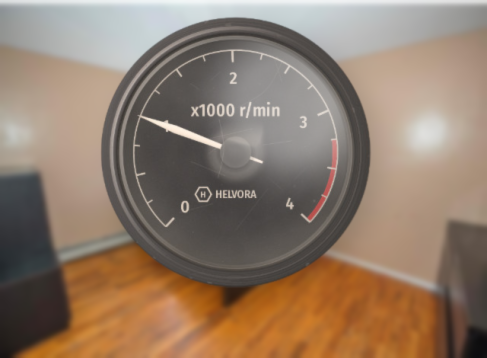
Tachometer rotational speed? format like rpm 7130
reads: rpm 1000
